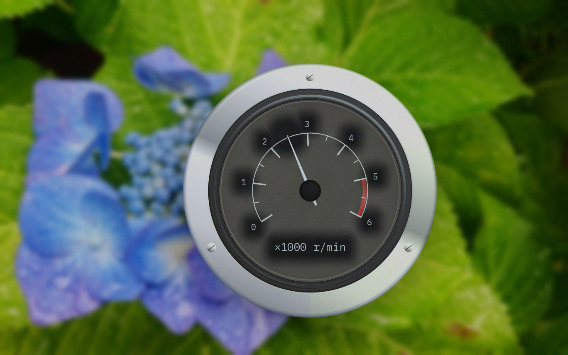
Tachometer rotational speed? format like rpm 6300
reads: rpm 2500
